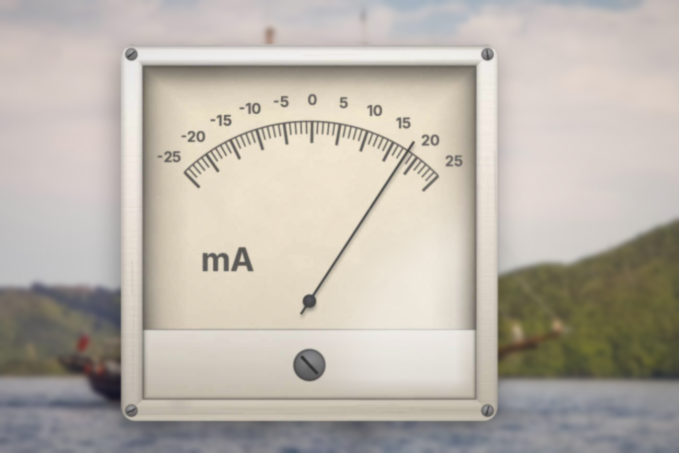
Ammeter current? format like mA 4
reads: mA 18
